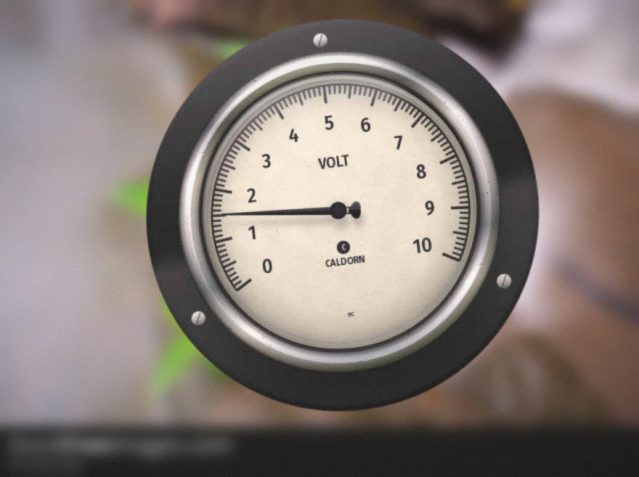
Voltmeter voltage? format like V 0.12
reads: V 1.5
